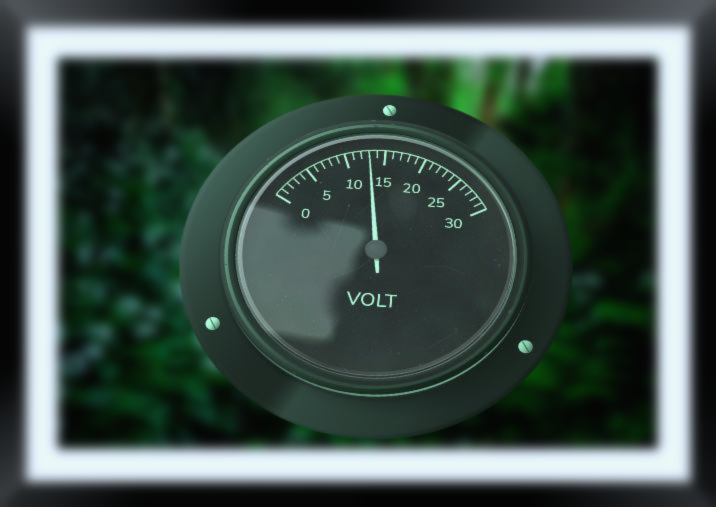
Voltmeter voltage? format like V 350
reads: V 13
